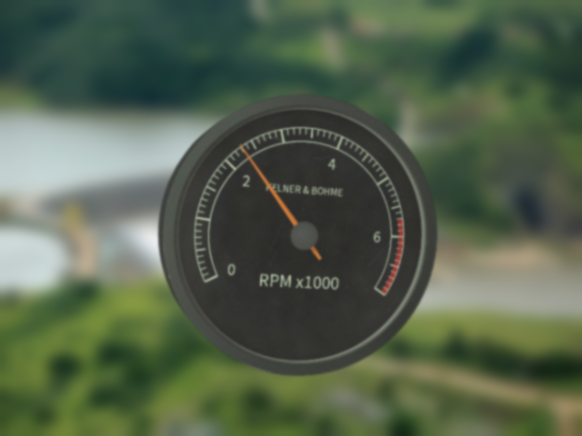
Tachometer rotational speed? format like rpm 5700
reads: rpm 2300
